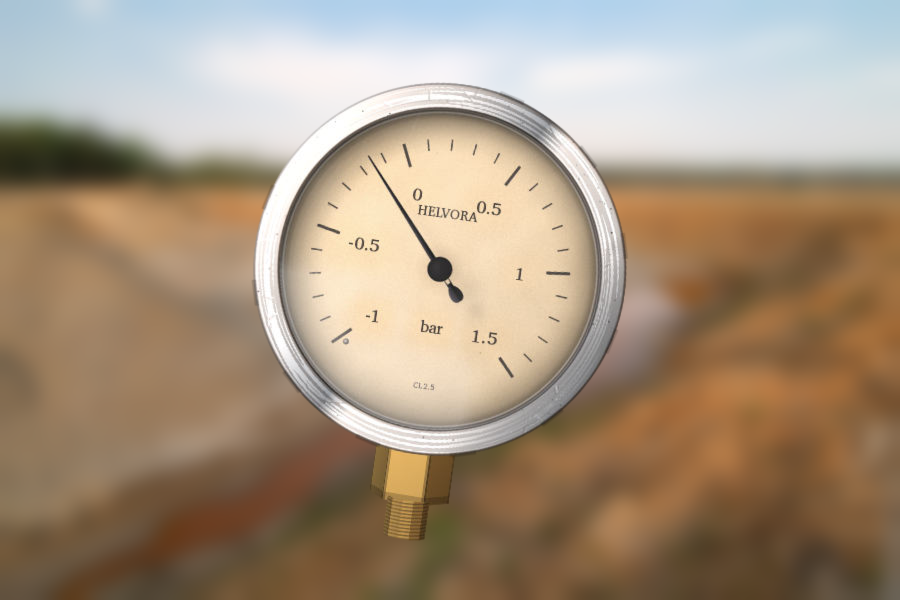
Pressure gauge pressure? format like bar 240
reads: bar -0.15
